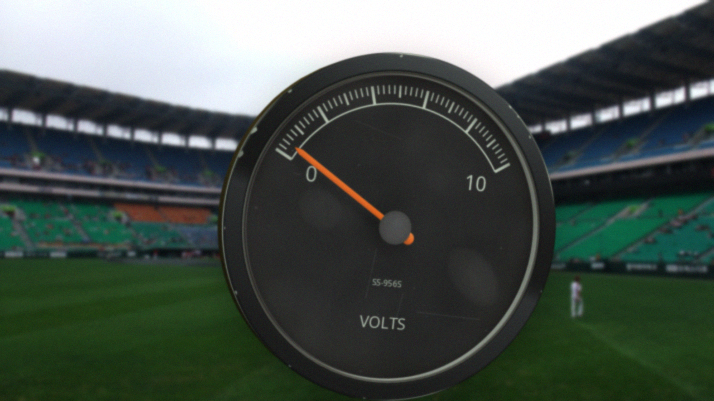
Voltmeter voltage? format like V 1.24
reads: V 0.4
